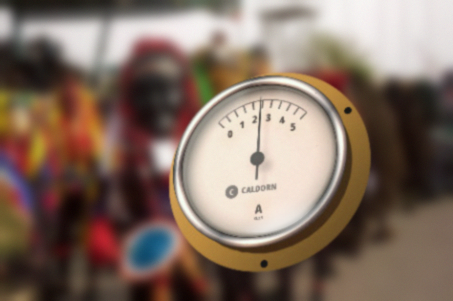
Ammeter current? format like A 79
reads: A 2.5
